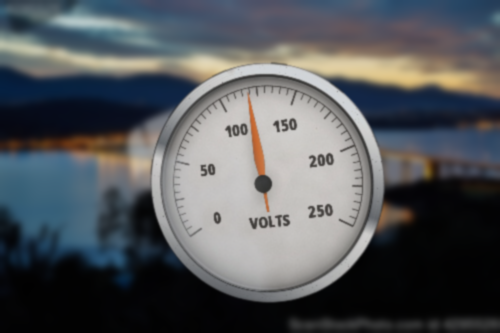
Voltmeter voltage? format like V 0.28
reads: V 120
